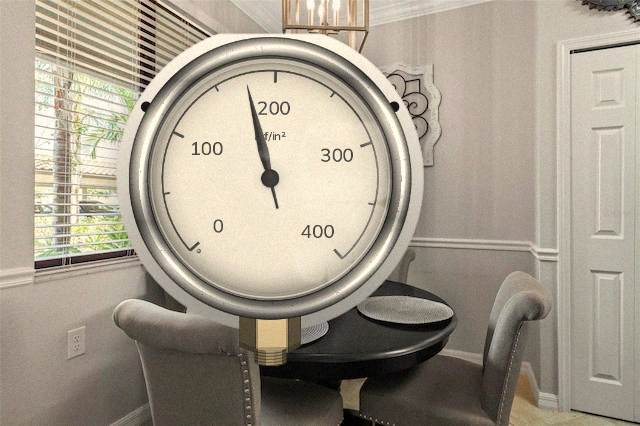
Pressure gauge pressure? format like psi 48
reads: psi 175
